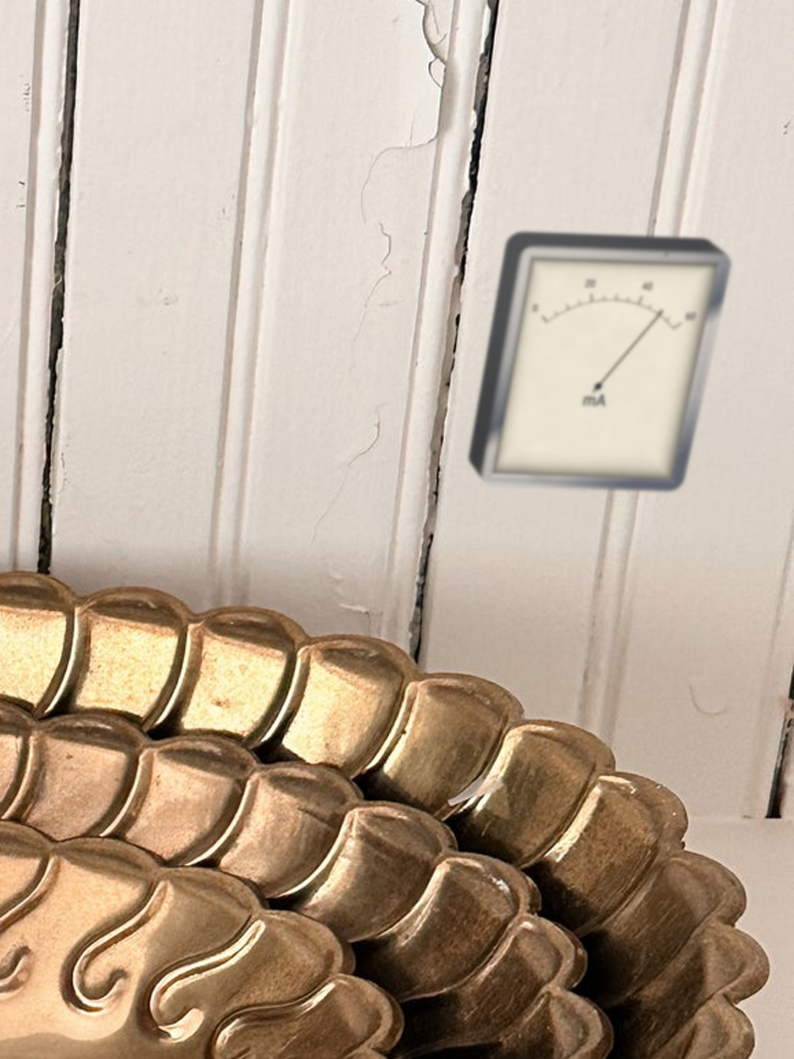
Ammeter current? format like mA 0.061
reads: mA 50
